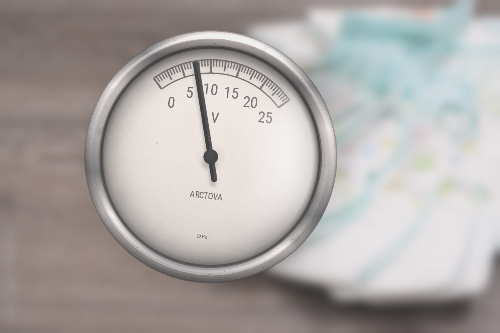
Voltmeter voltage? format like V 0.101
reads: V 7.5
